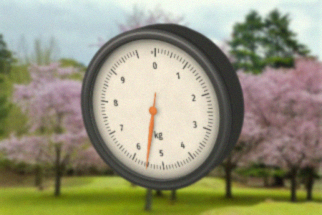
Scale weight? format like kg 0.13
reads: kg 5.5
